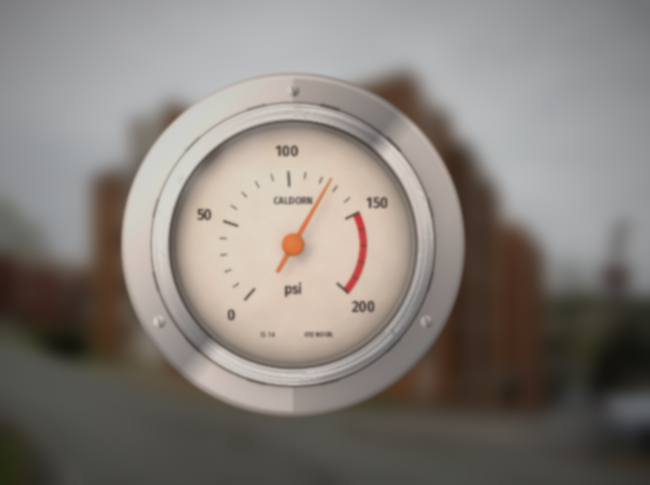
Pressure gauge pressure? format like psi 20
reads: psi 125
